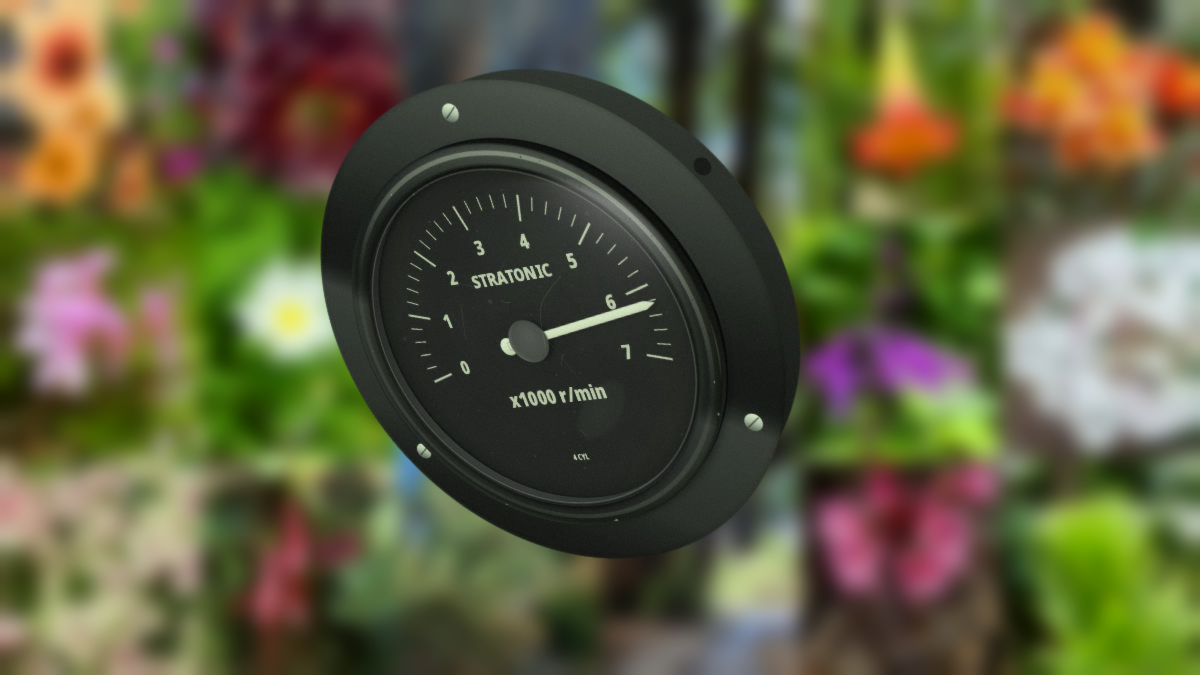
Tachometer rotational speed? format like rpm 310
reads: rpm 6200
